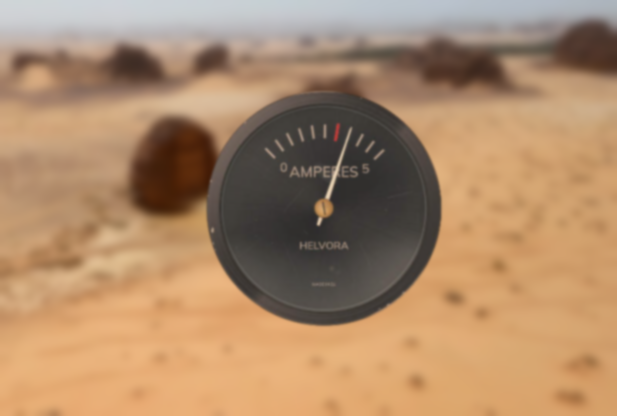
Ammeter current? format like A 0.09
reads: A 3.5
